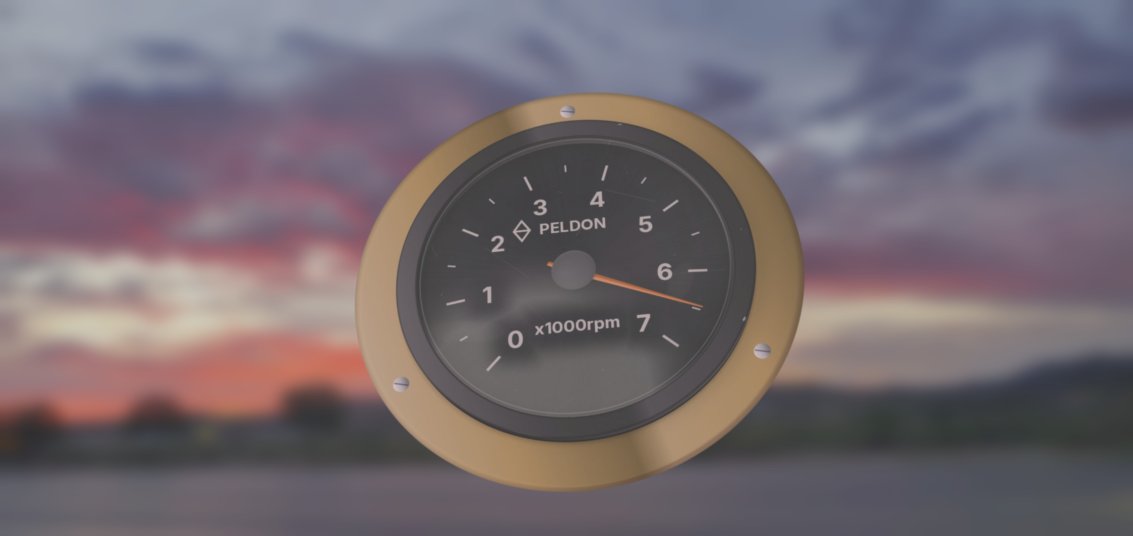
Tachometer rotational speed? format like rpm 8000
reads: rpm 6500
